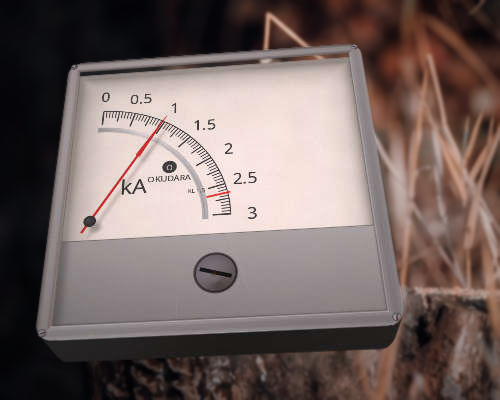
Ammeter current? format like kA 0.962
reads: kA 1
